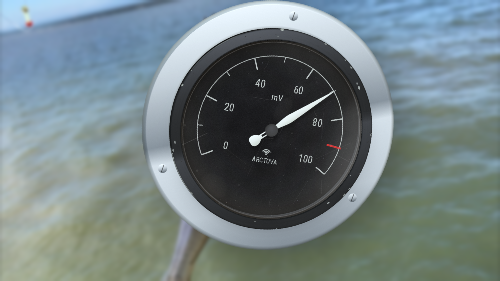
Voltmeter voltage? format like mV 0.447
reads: mV 70
